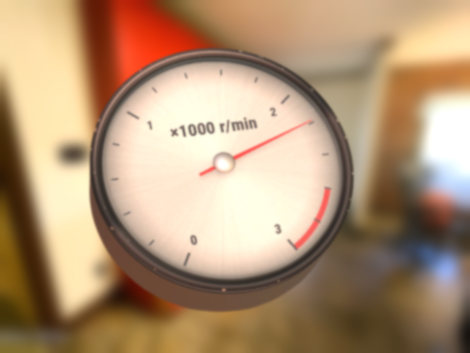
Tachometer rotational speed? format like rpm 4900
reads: rpm 2200
